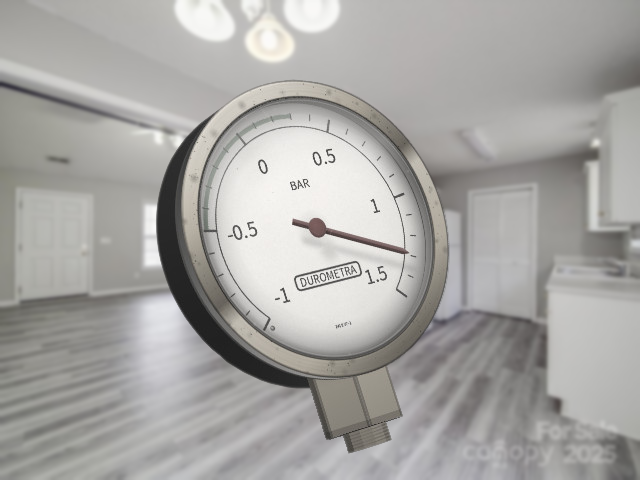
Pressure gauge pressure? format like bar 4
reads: bar 1.3
